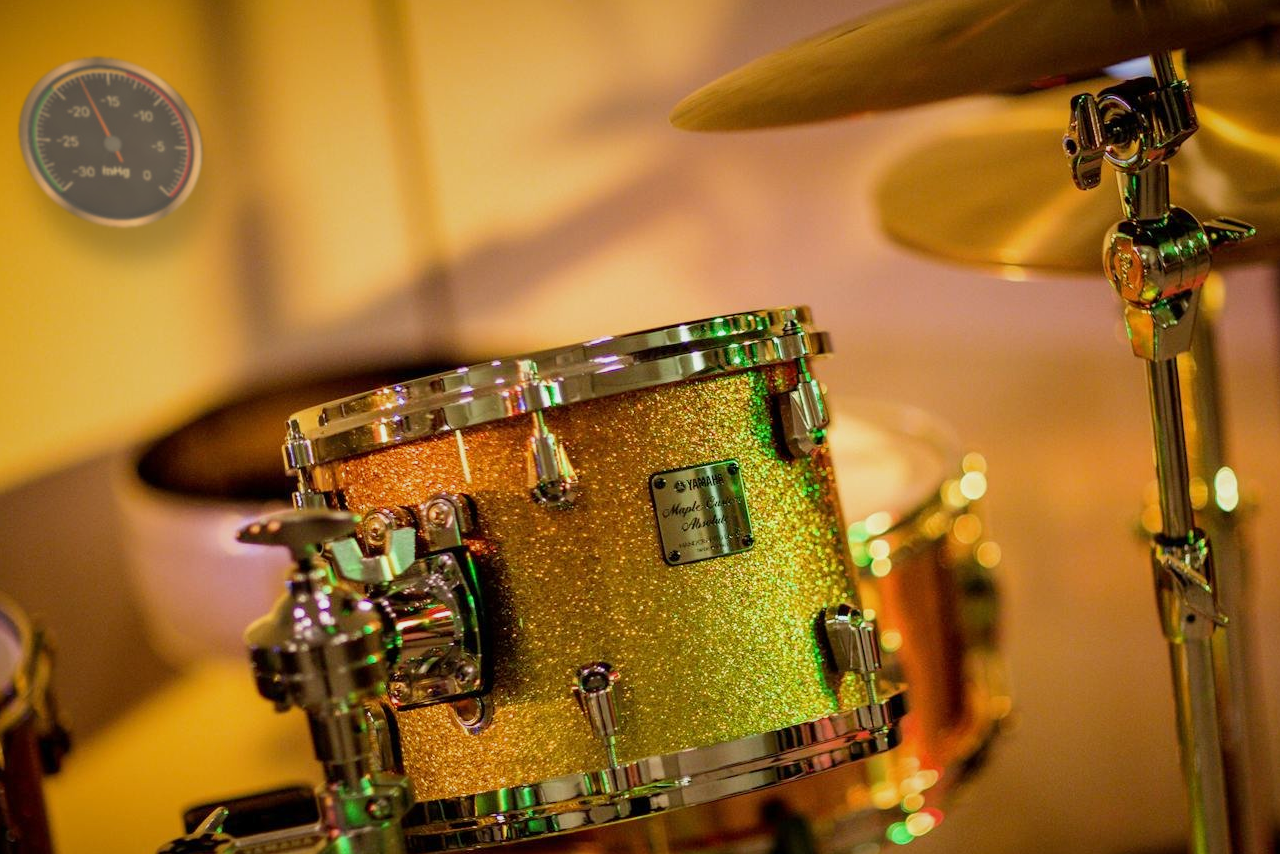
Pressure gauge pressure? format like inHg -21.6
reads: inHg -17.5
